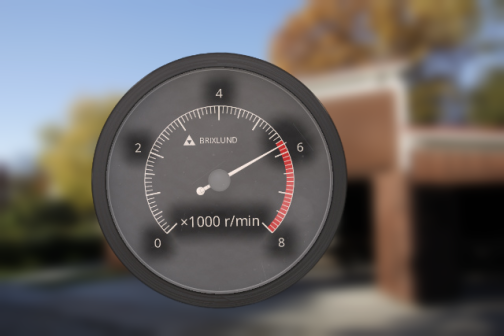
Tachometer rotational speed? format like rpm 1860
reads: rpm 5800
